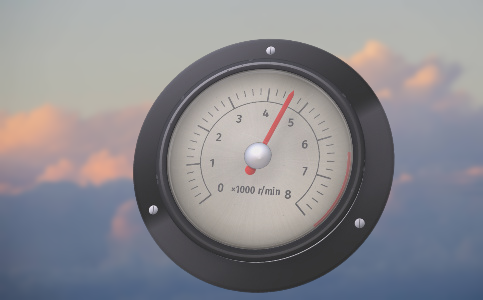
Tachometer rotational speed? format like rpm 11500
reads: rpm 4600
